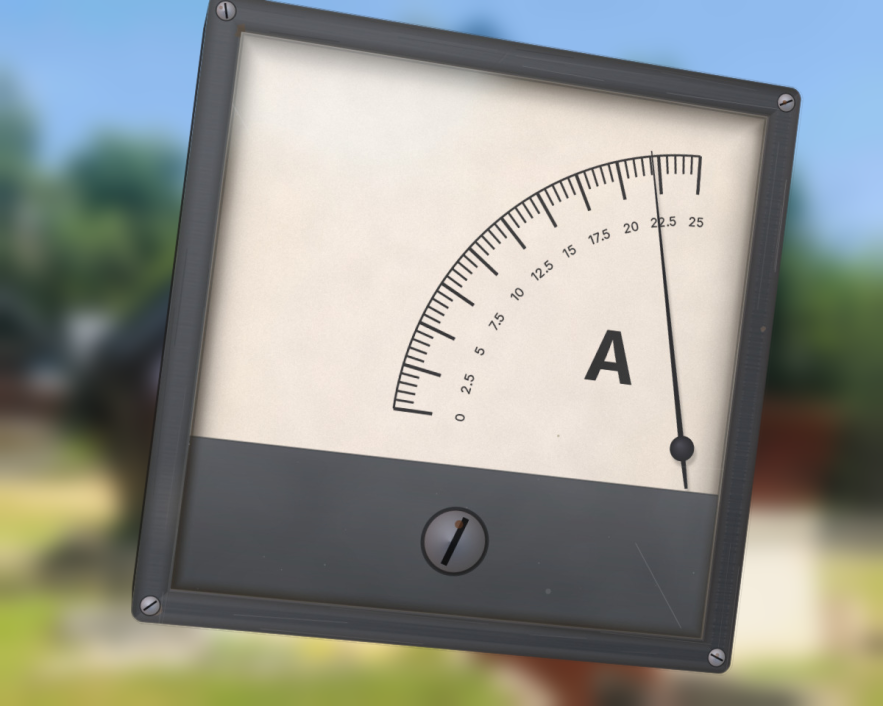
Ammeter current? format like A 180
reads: A 22
